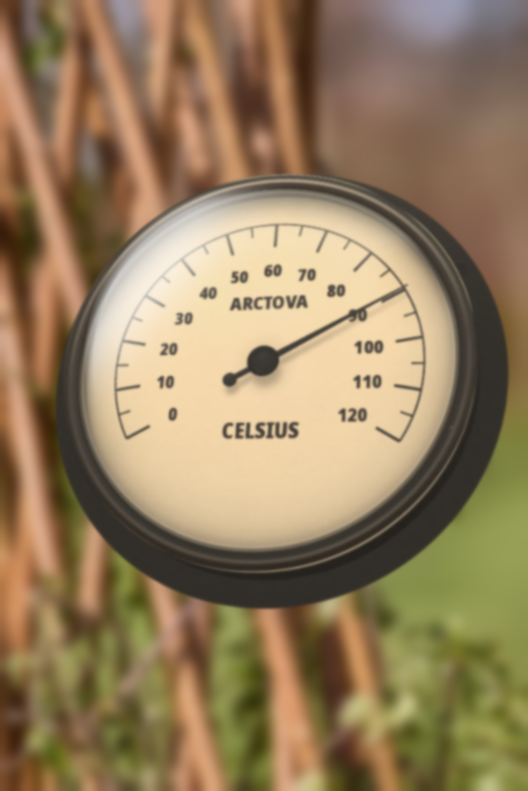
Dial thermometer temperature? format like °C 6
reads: °C 90
